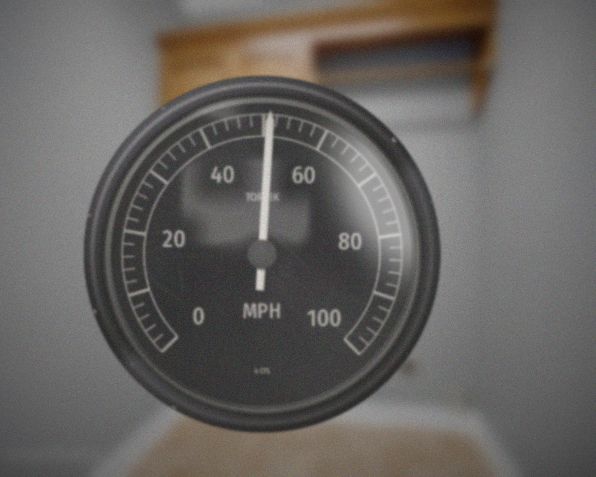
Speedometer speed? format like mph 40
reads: mph 51
